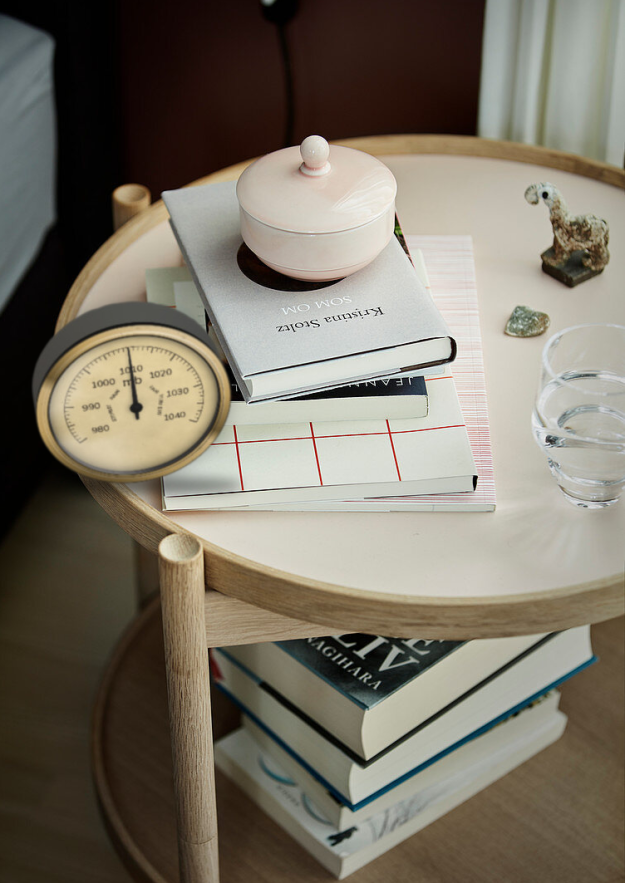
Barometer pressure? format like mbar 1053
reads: mbar 1010
